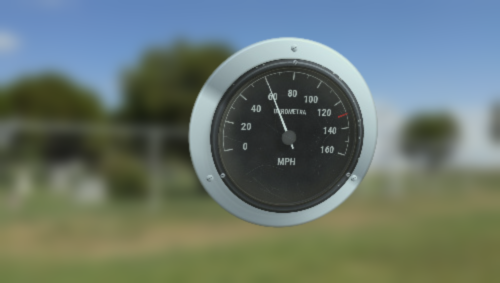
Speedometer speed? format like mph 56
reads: mph 60
